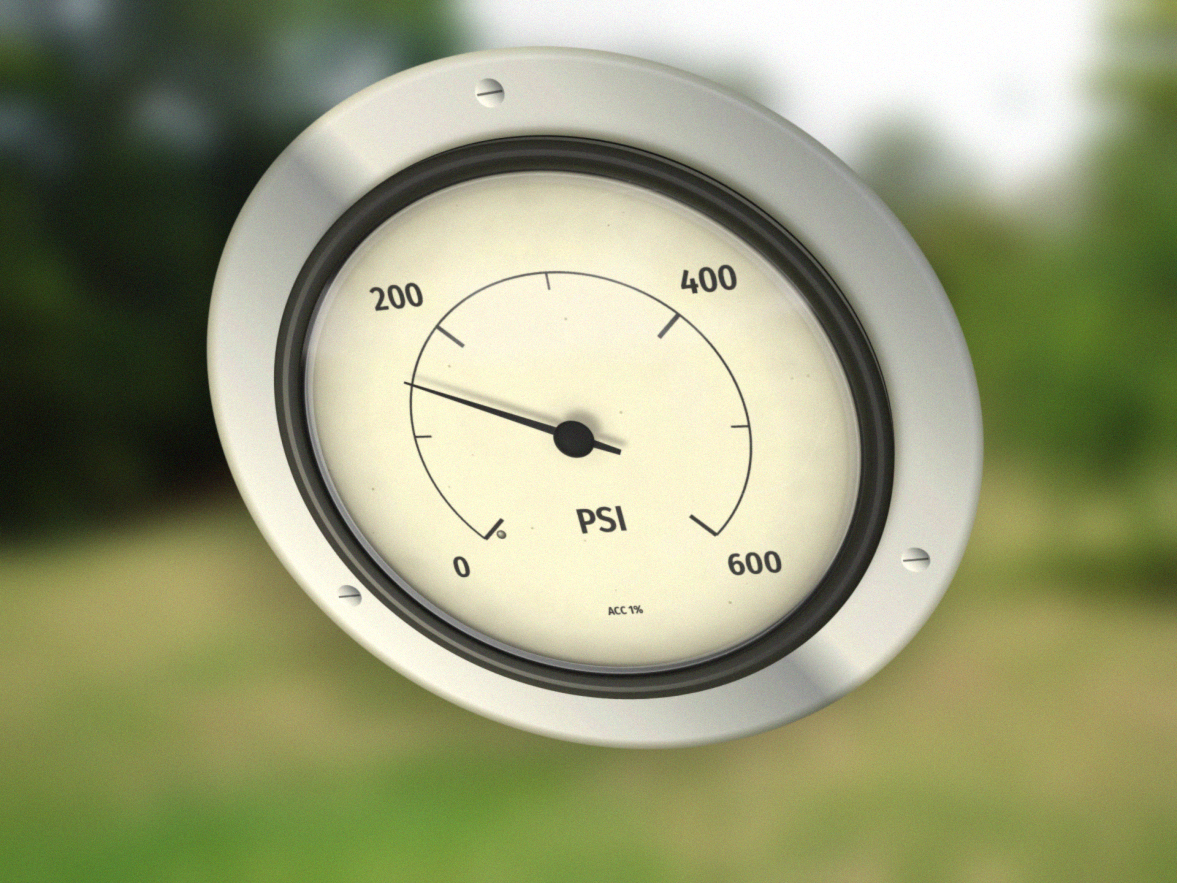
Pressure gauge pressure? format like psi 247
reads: psi 150
